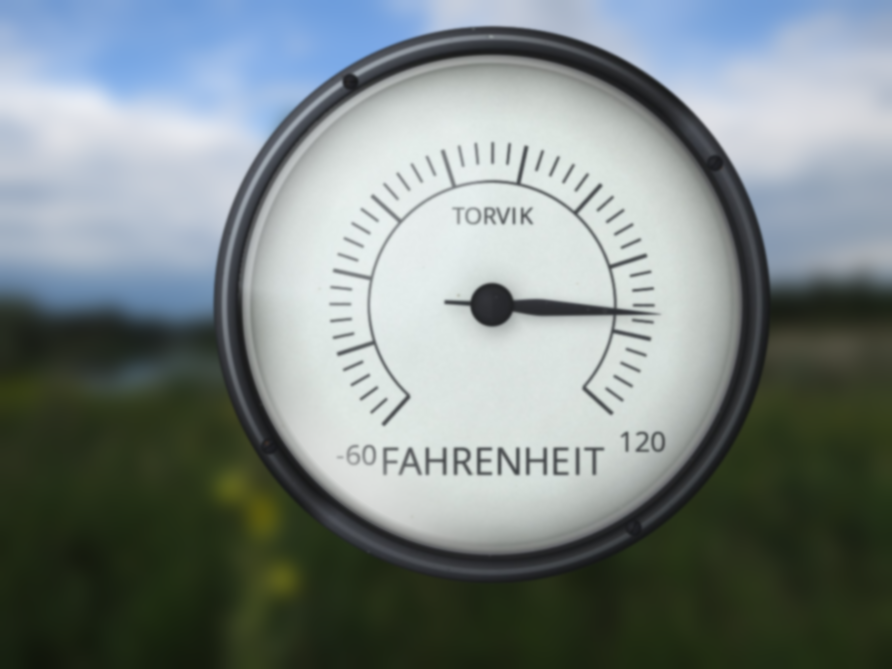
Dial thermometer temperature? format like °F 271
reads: °F 94
